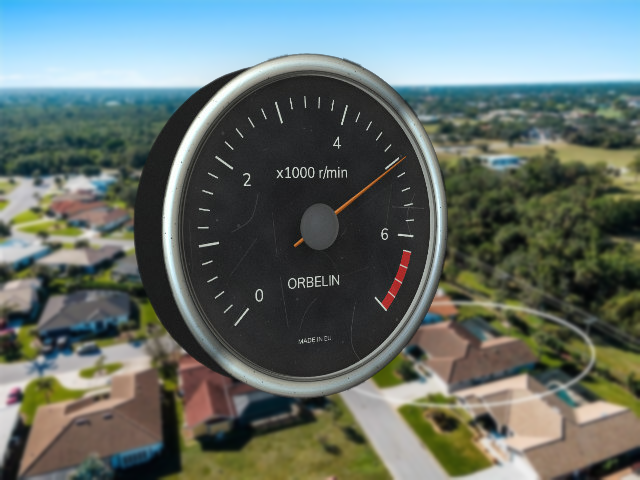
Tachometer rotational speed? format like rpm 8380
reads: rpm 5000
